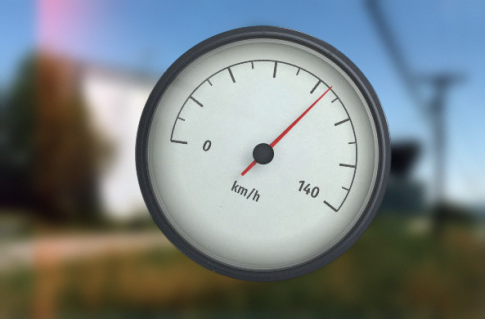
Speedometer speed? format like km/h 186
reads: km/h 85
